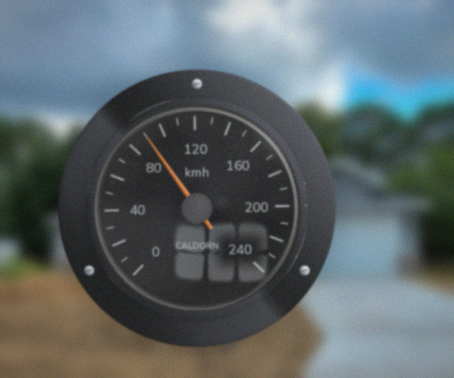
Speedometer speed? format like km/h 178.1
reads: km/h 90
